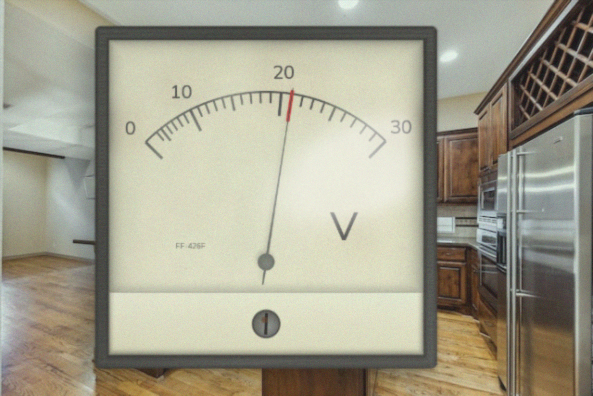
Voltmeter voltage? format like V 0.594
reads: V 21
